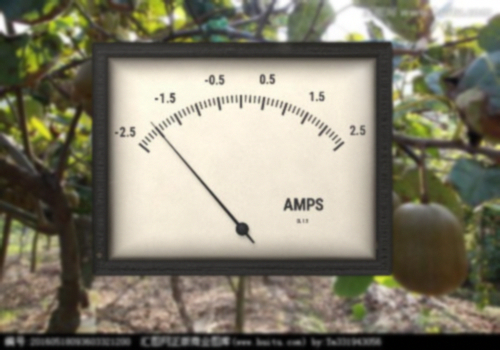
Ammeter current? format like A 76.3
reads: A -2
